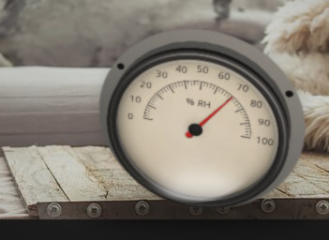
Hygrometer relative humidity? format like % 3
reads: % 70
